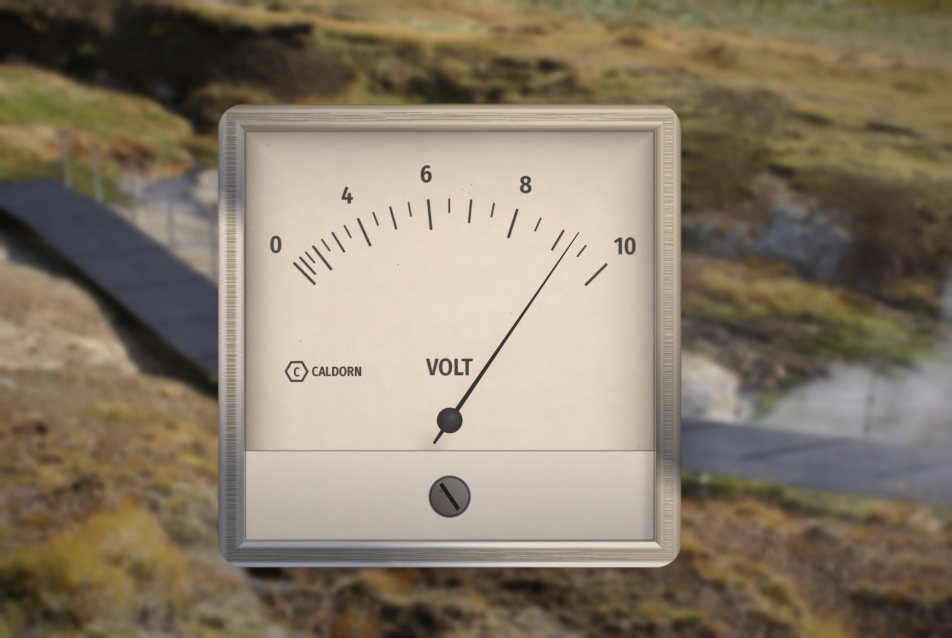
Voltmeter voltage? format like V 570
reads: V 9.25
